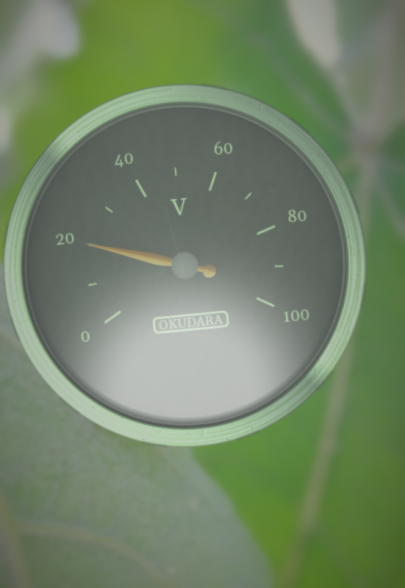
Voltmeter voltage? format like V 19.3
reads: V 20
